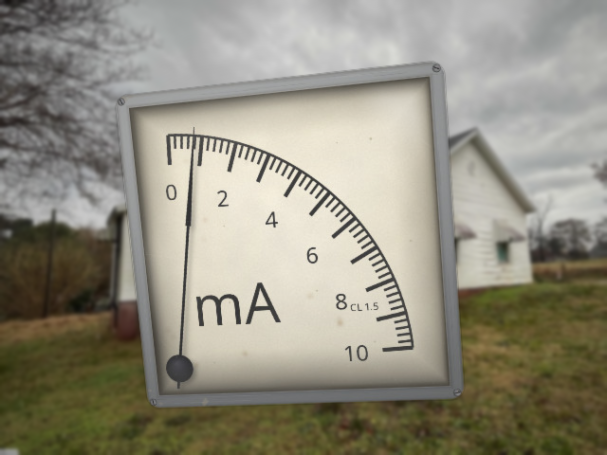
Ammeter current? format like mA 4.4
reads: mA 0.8
